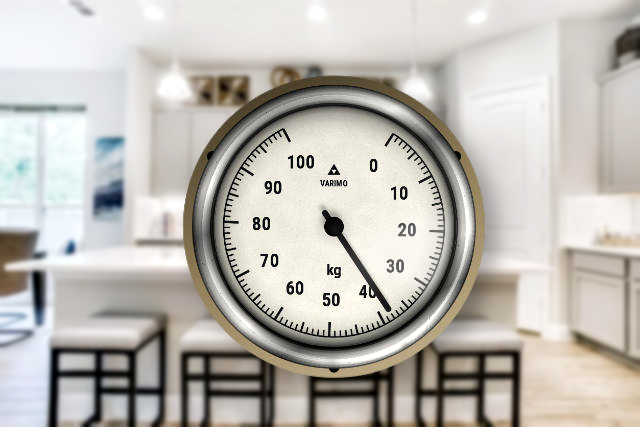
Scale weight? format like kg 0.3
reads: kg 38
